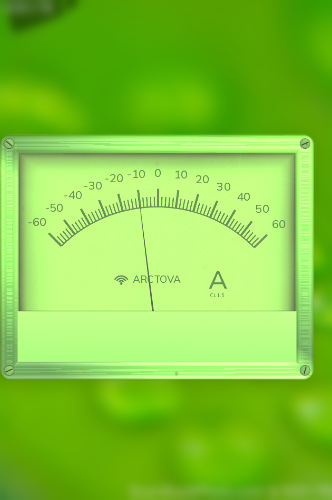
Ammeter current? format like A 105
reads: A -10
